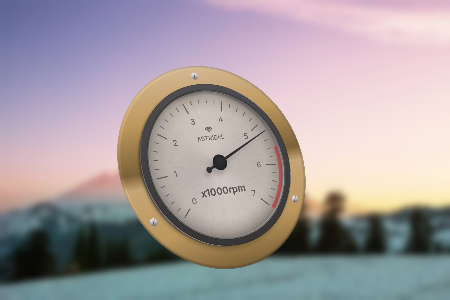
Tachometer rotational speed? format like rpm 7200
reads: rpm 5200
